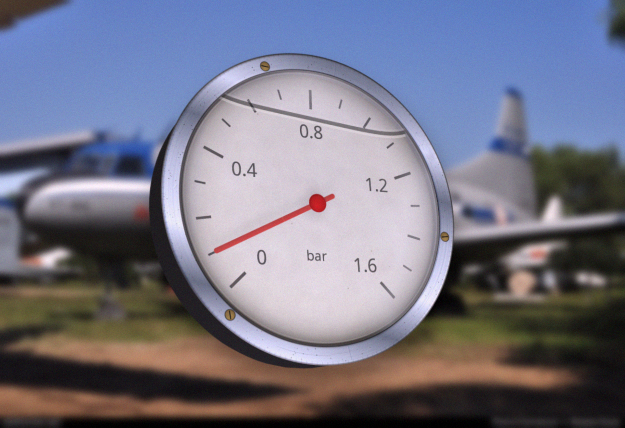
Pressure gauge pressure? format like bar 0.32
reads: bar 0.1
